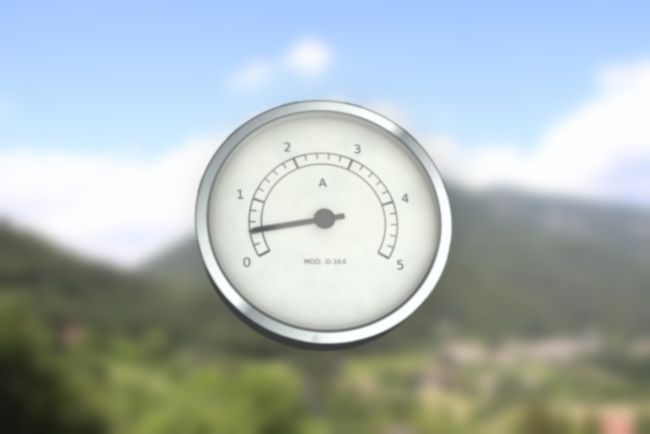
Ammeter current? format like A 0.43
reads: A 0.4
